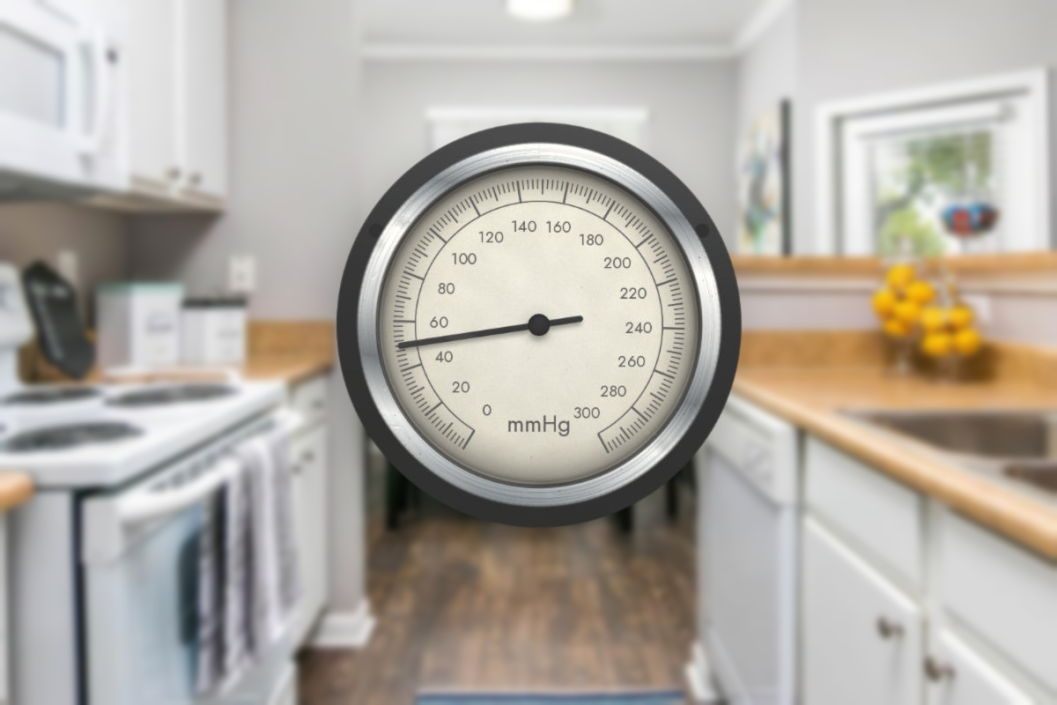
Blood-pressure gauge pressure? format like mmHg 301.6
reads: mmHg 50
